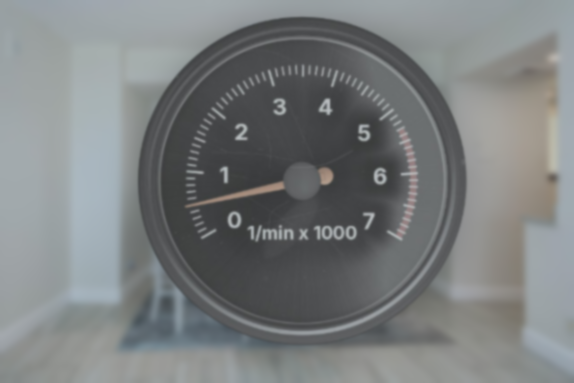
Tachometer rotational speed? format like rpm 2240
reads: rpm 500
